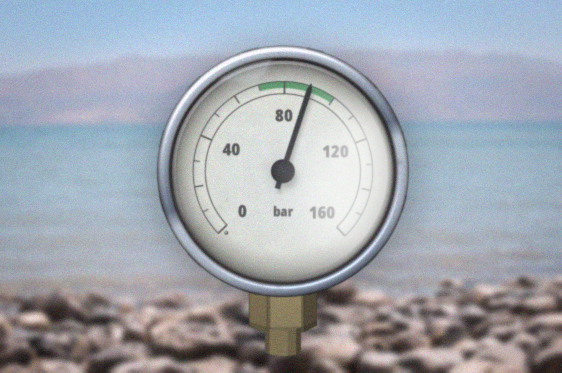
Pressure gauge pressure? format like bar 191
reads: bar 90
